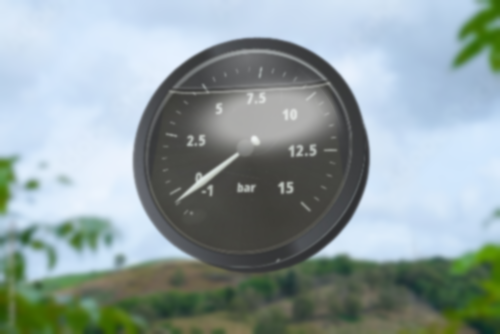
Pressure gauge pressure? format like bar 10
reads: bar -0.5
